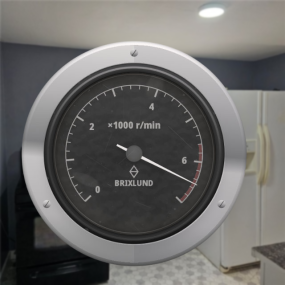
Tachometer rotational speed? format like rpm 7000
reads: rpm 6500
